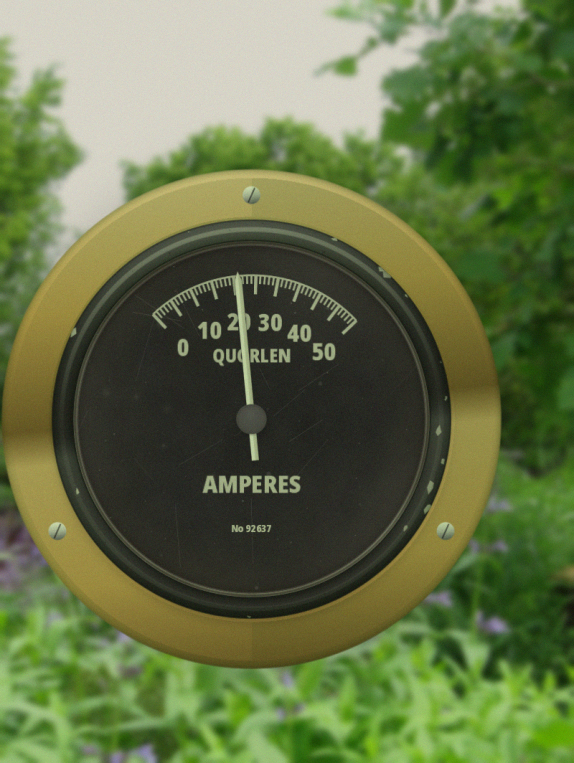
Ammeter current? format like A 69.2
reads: A 21
